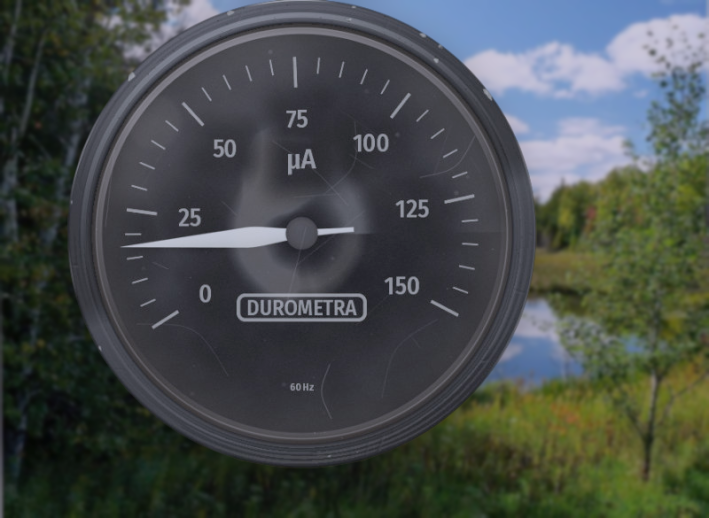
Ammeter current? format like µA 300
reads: µA 17.5
